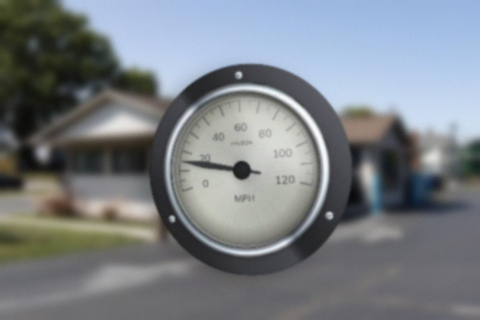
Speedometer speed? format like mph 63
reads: mph 15
